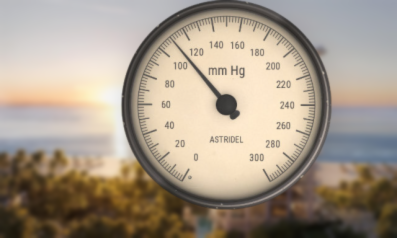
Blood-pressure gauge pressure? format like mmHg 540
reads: mmHg 110
